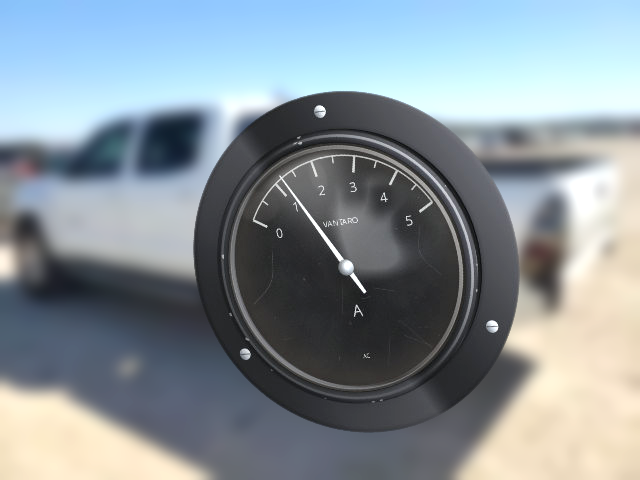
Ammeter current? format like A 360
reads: A 1.25
